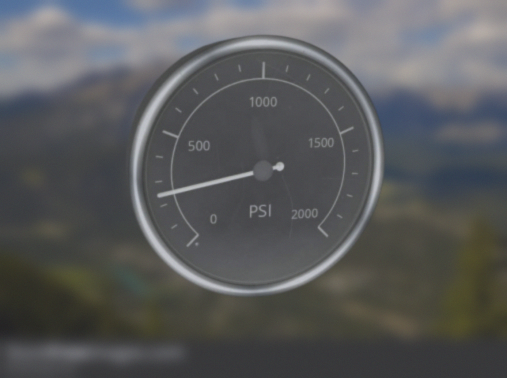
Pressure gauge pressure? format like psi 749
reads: psi 250
